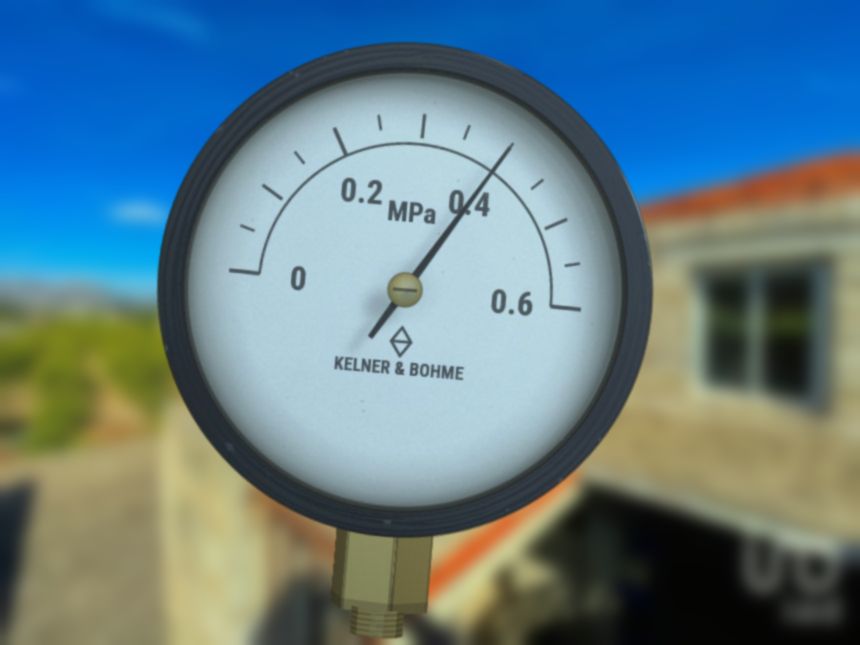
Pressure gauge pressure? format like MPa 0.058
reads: MPa 0.4
